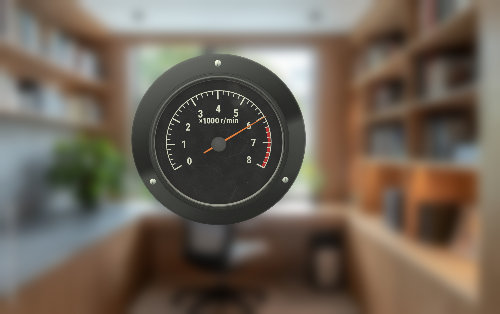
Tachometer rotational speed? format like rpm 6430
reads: rpm 6000
